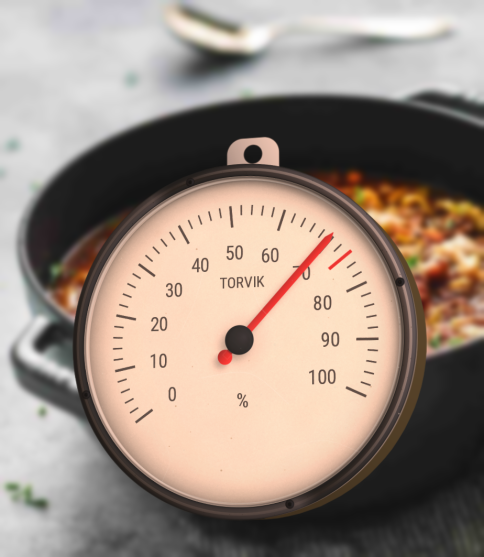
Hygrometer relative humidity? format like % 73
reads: % 70
